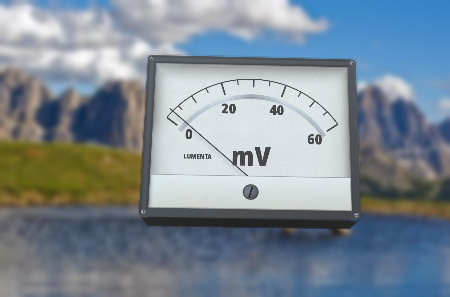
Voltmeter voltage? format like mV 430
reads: mV 2.5
